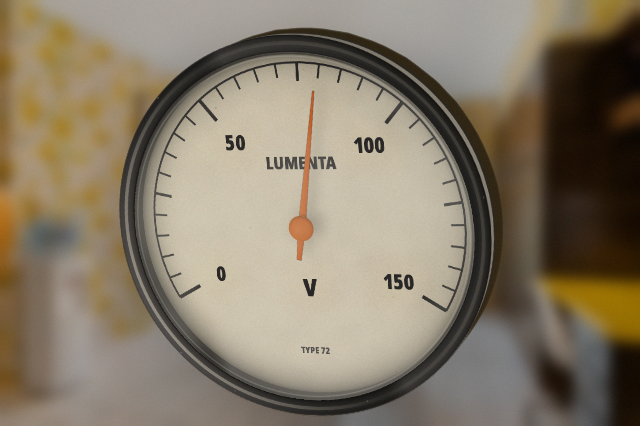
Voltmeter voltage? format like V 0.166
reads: V 80
